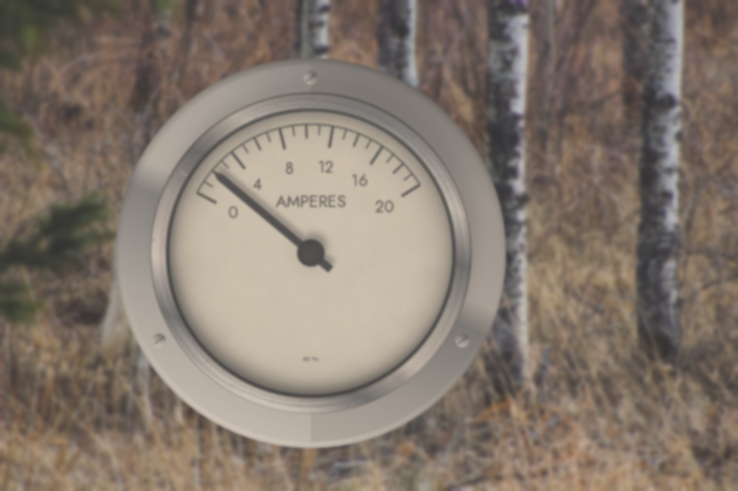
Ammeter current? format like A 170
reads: A 2
